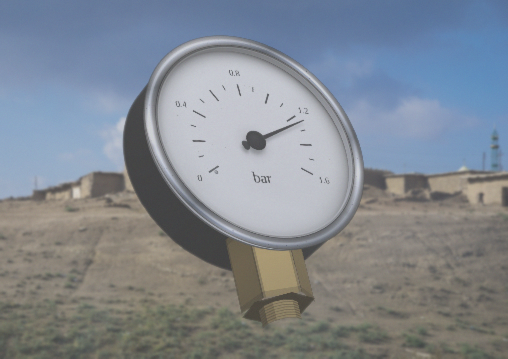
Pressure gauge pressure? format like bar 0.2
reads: bar 1.25
